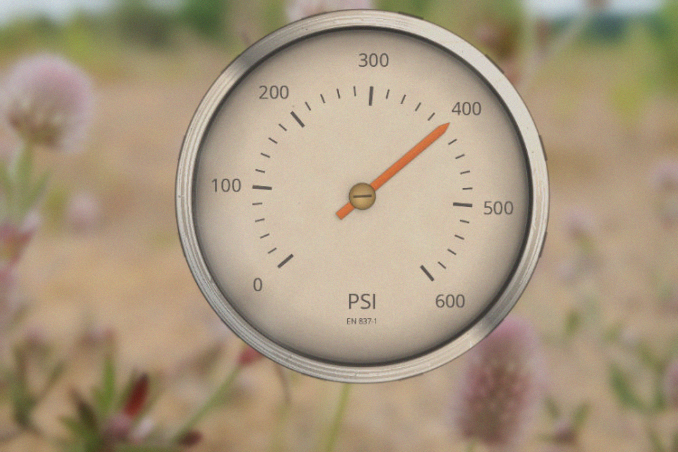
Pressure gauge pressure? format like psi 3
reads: psi 400
